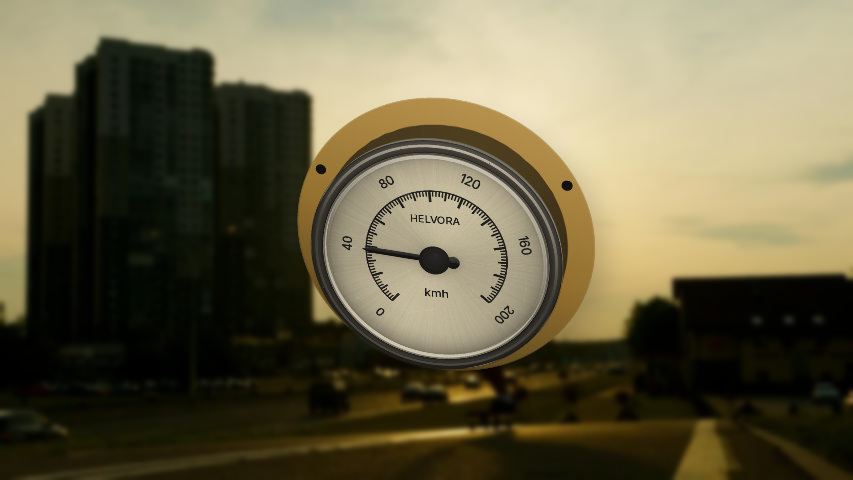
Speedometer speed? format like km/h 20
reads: km/h 40
